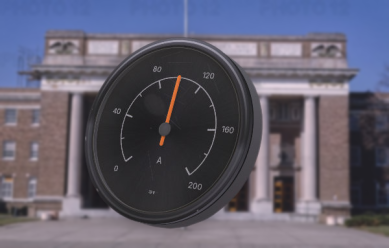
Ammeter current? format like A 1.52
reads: A 100
